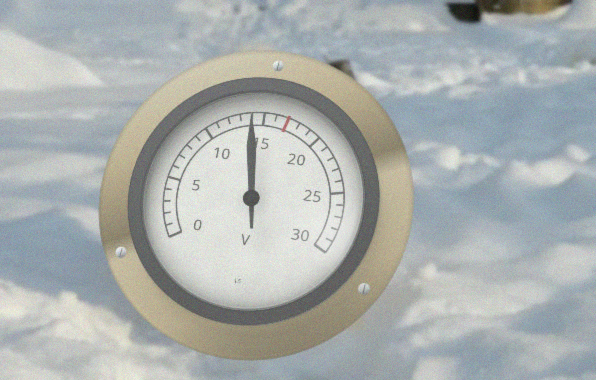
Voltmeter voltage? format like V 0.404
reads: V 14
